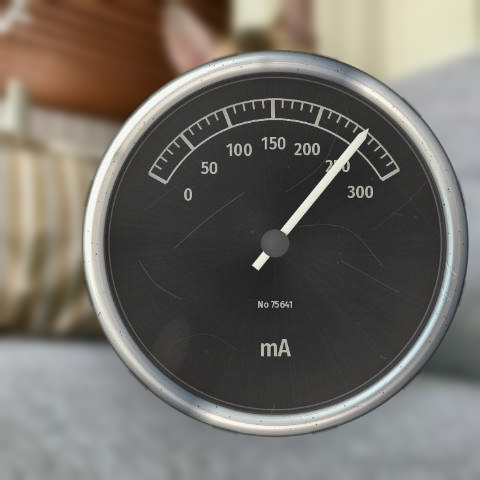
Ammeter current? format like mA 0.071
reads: mA 250
